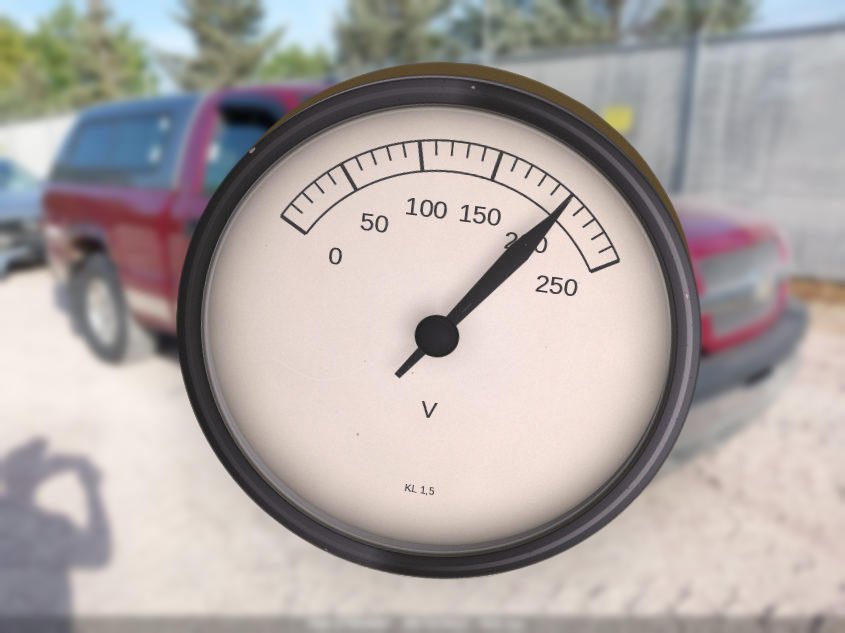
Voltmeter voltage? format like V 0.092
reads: V 200
